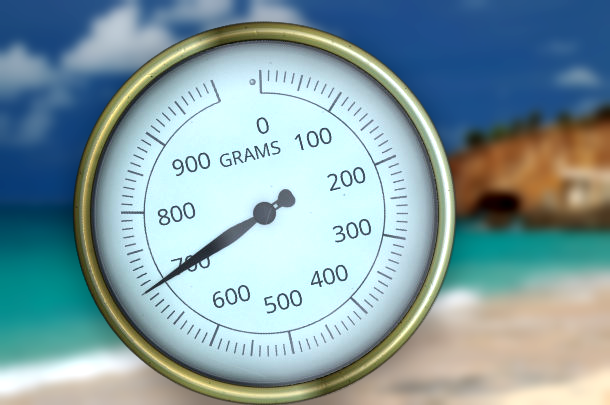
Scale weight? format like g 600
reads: g 700
